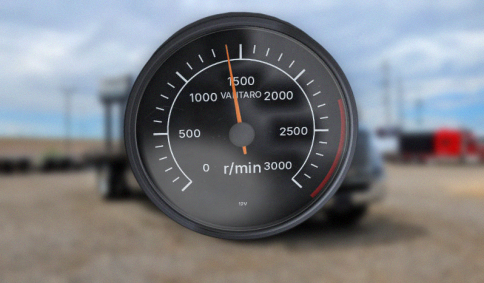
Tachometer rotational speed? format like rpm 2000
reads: rpm 1400
